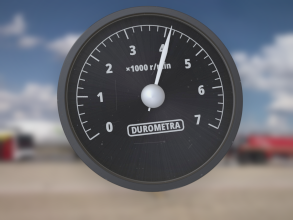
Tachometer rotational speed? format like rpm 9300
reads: rpm 4100
